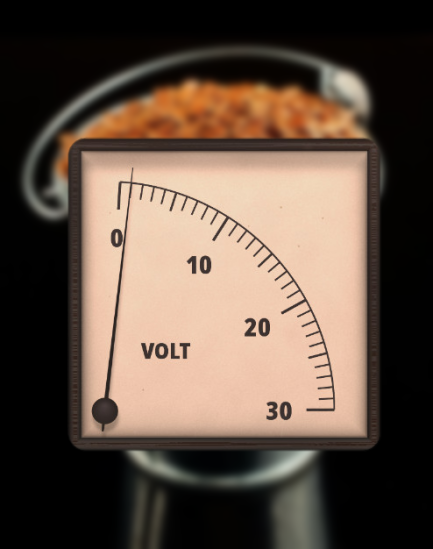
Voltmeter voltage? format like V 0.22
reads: V 1
